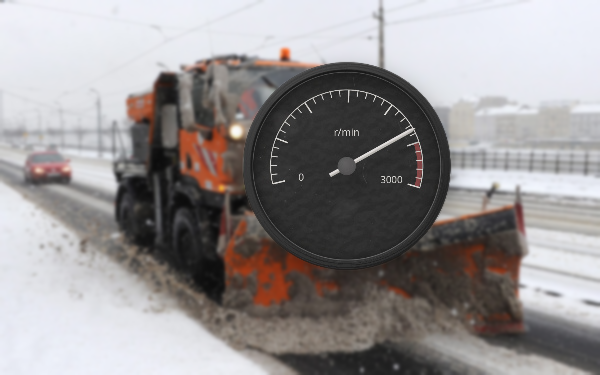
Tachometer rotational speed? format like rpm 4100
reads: rpm 2350
